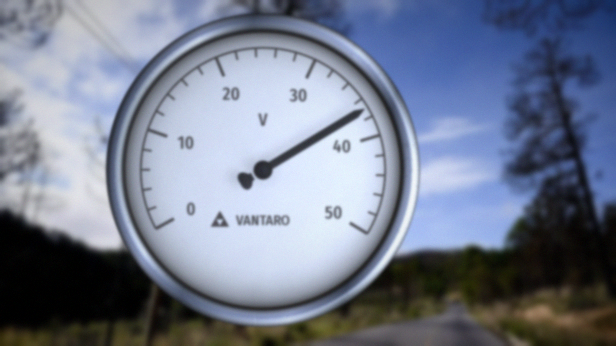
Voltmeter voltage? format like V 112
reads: V 37
